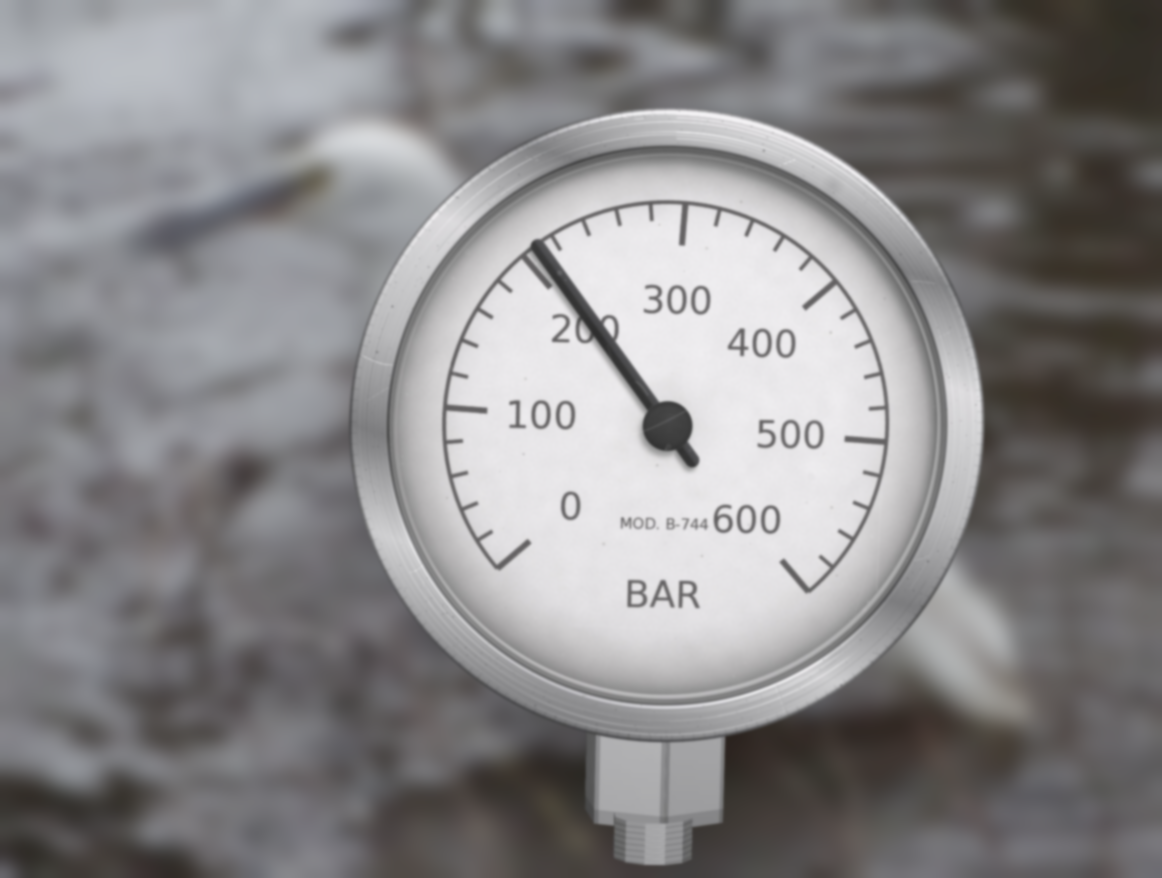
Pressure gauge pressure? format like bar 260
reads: bar 210
